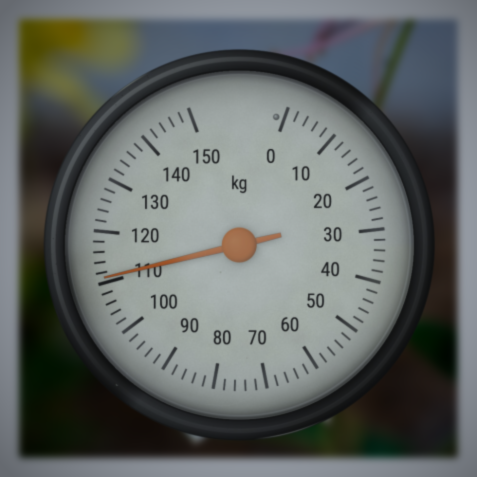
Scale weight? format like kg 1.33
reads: kg 111
